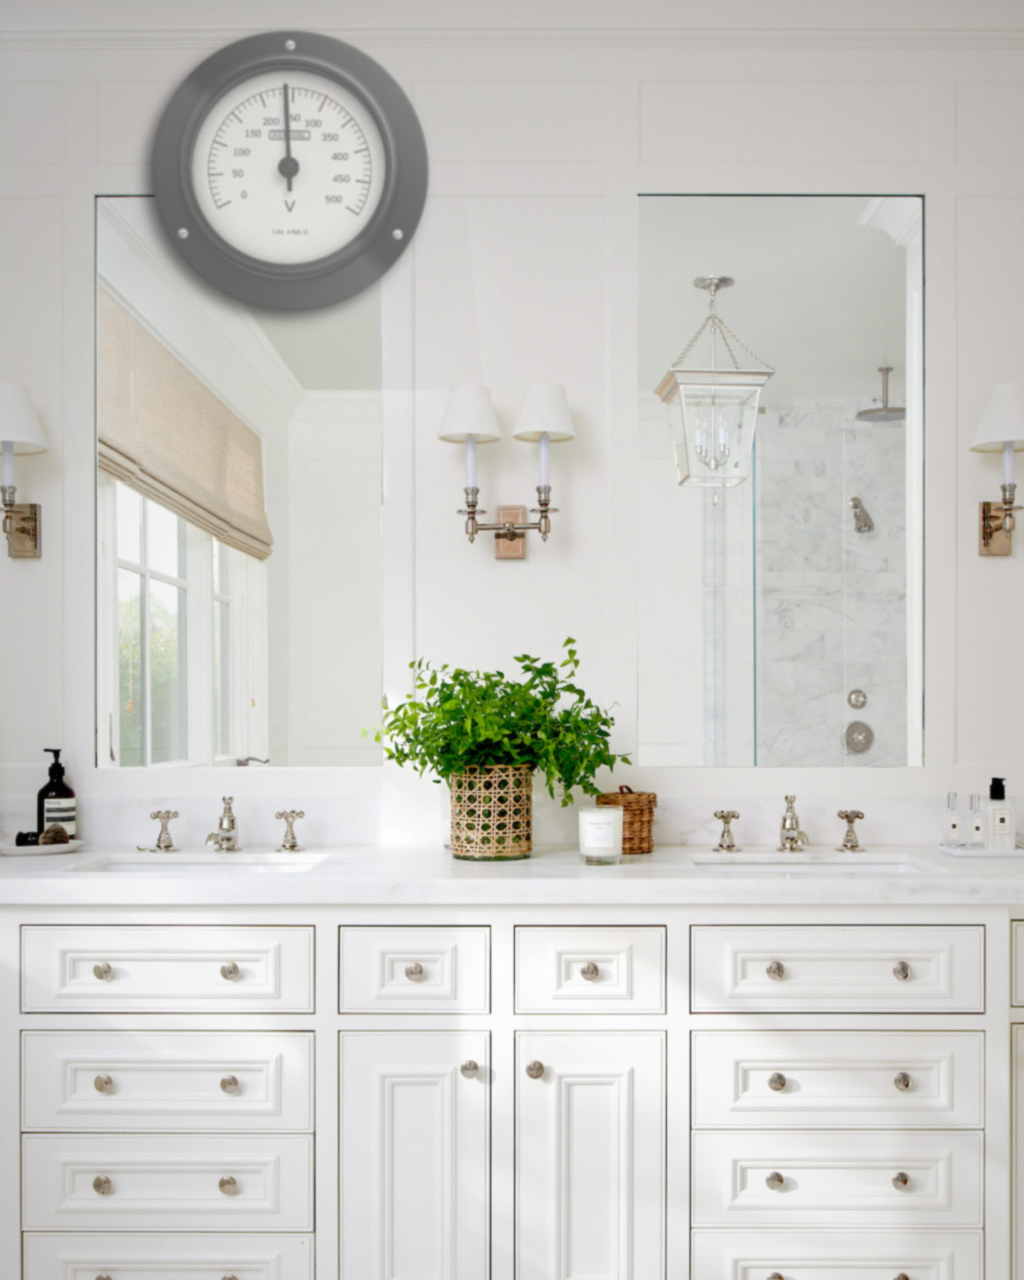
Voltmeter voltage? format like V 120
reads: V 240
